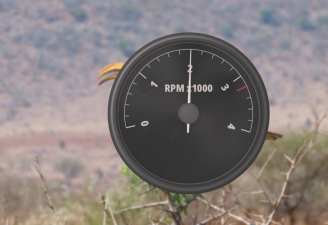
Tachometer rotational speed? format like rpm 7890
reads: rpm 2000
